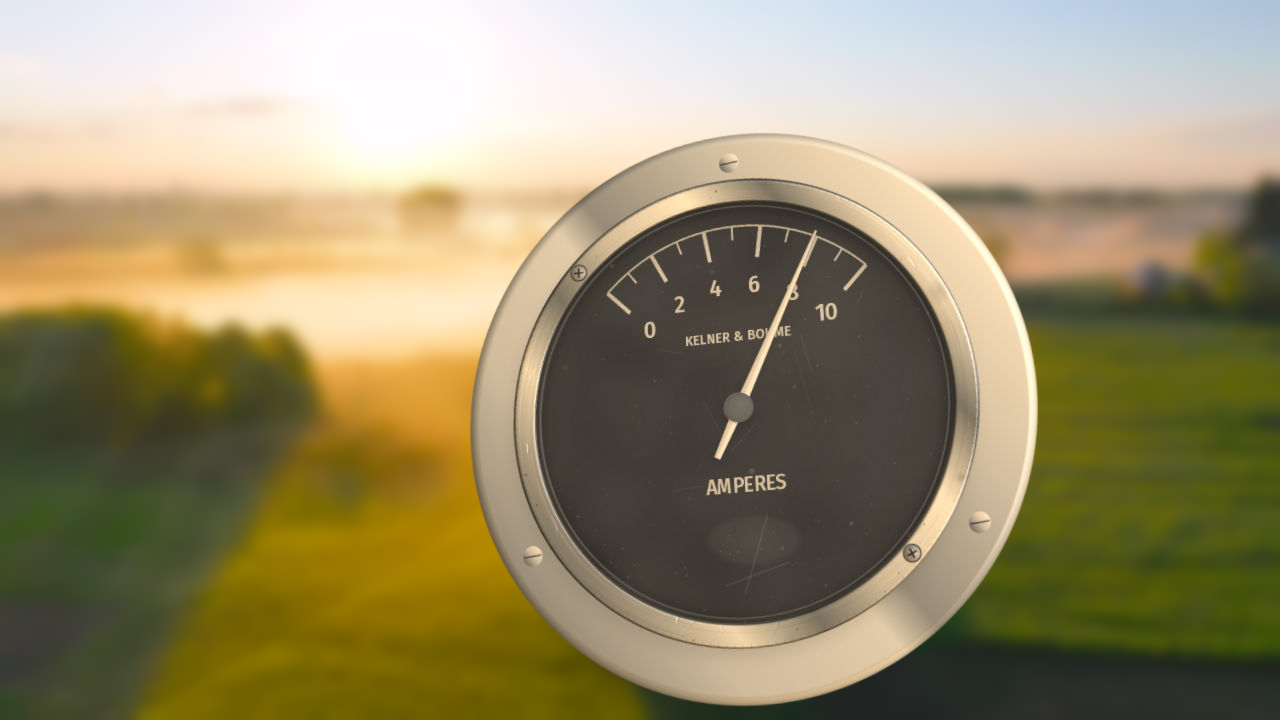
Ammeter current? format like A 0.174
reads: A 8
